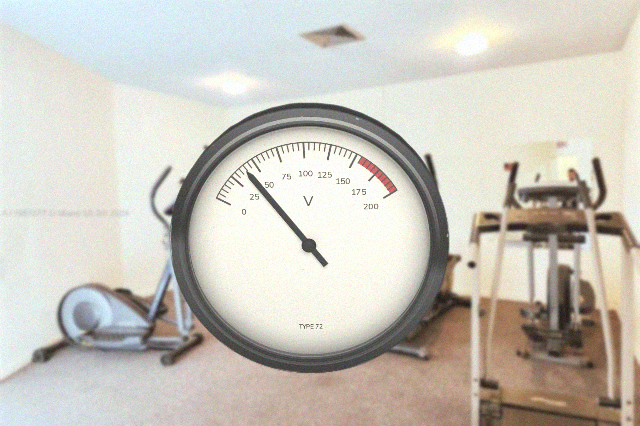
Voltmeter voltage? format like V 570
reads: V 40
